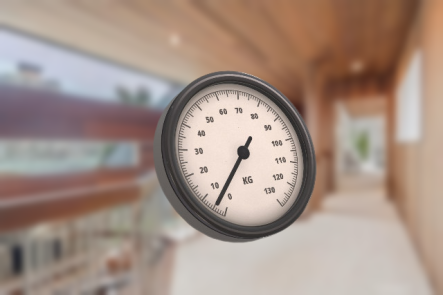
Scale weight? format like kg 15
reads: kg 5
